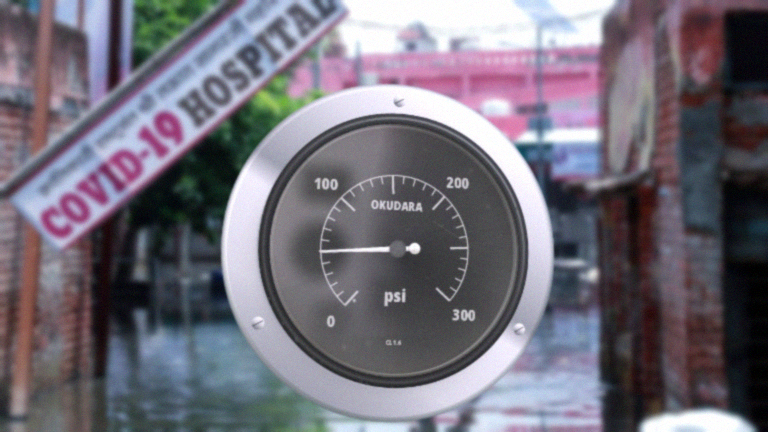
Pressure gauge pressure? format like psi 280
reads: psi 50
